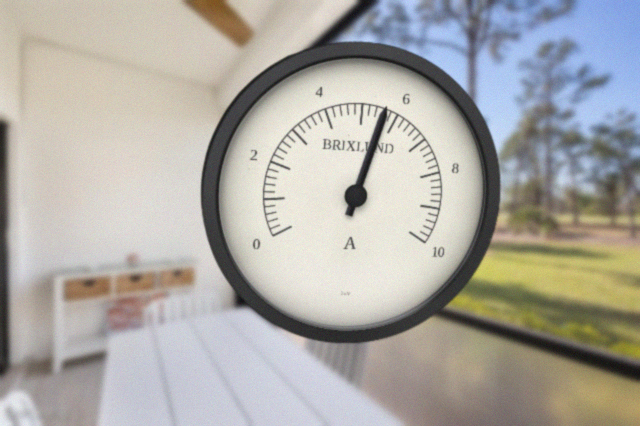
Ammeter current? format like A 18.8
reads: A 5.6
